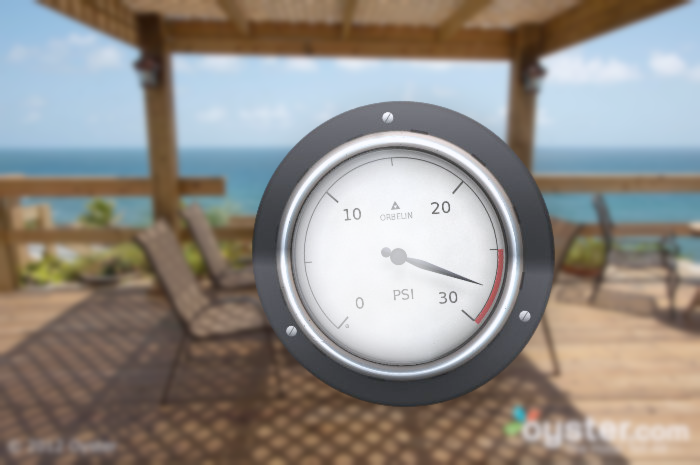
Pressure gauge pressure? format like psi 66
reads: psi 27.5
